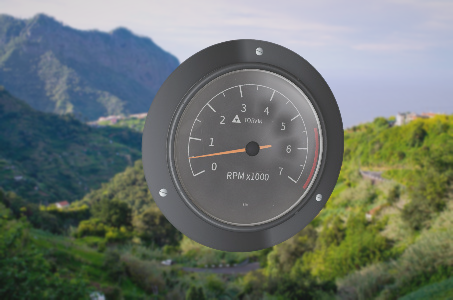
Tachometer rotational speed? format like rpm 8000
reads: rpm 500
